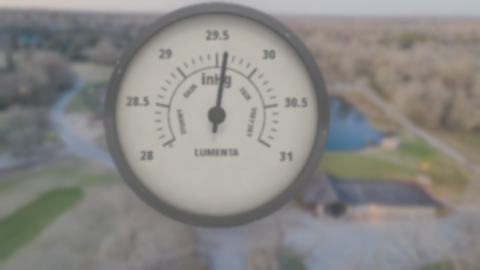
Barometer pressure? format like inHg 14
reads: inHg 29.6
